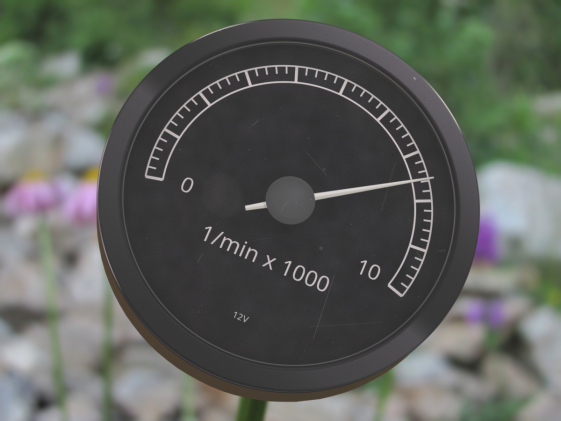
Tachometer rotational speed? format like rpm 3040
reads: rpm 7600
